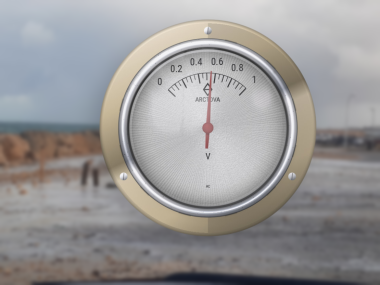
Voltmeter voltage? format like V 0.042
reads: V 0.55
